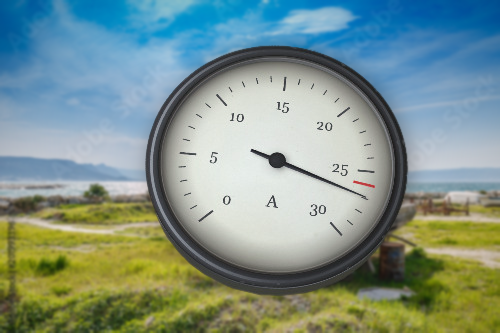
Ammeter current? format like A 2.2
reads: A 27
